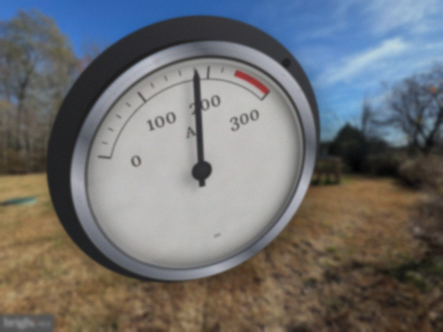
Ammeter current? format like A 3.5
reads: A 180
